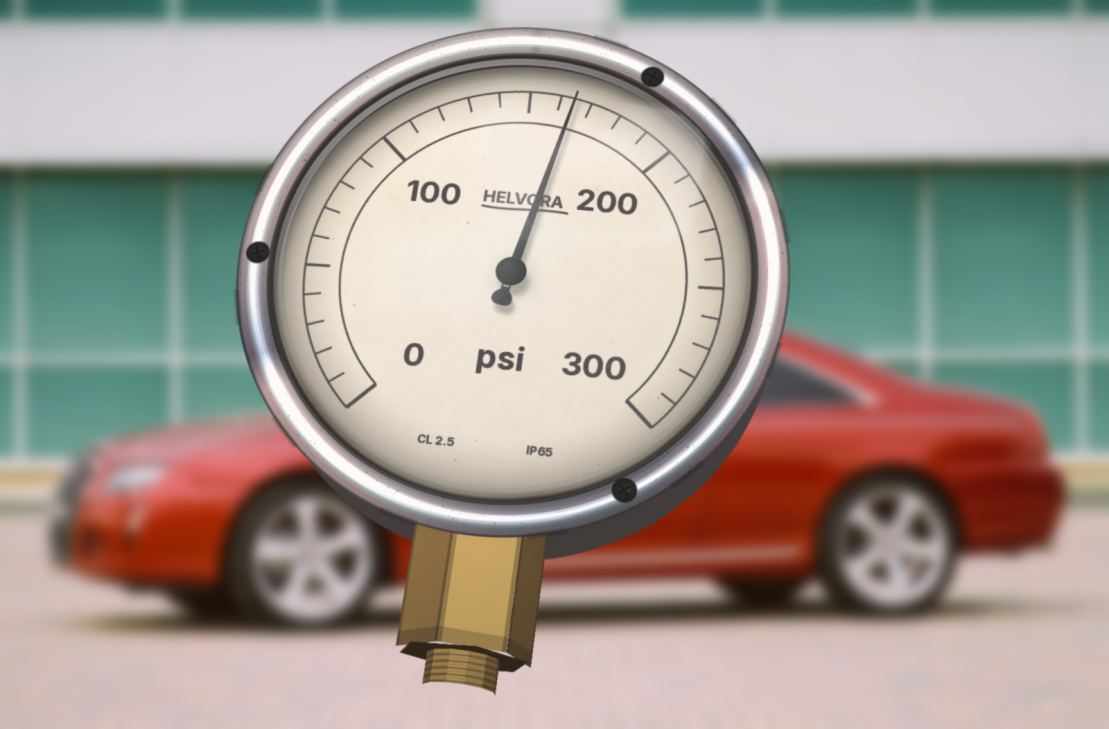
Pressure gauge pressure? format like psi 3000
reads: psi 165
